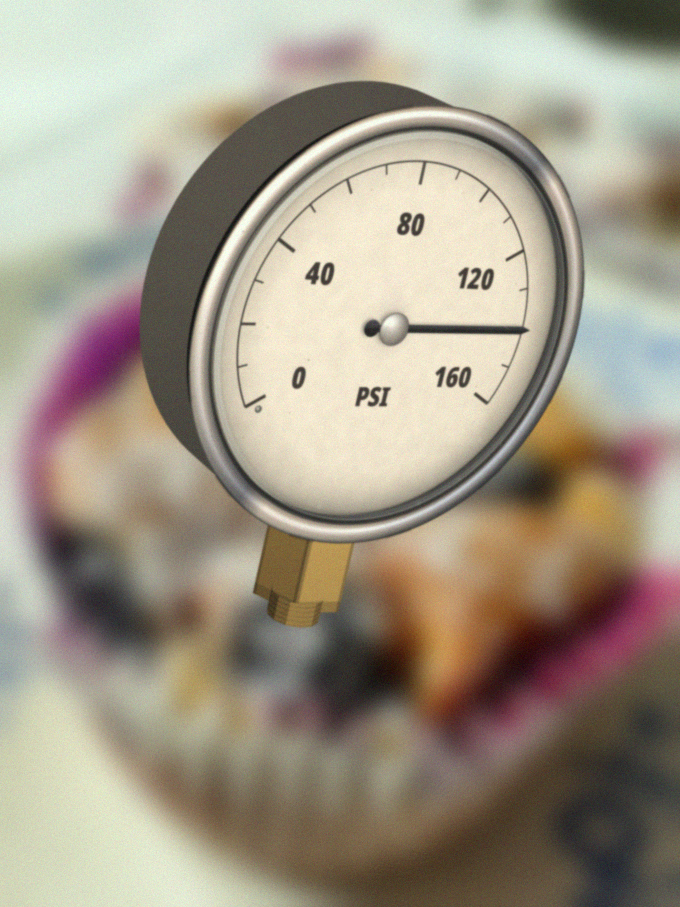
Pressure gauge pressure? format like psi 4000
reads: psi 140
